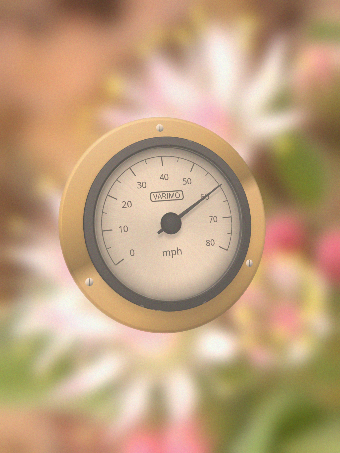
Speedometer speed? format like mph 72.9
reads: mph 60
